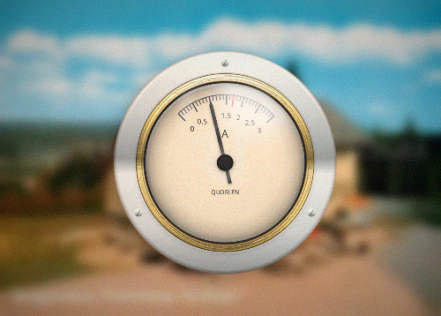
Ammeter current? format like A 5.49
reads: A 1
